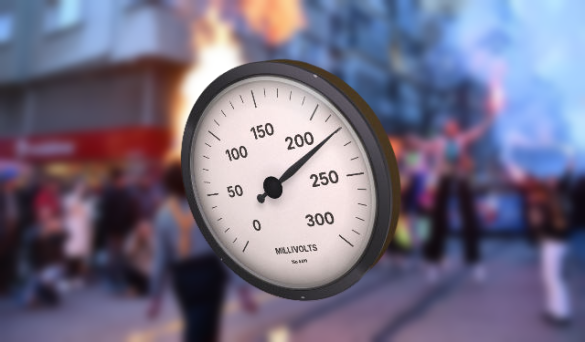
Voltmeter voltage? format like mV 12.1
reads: mV 220
